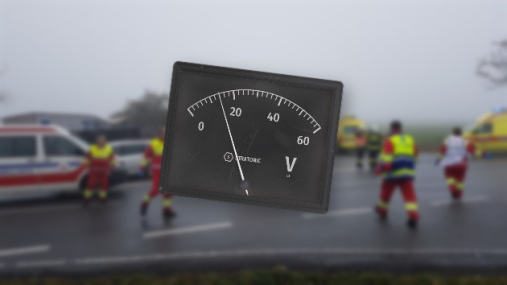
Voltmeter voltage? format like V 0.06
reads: V 14
